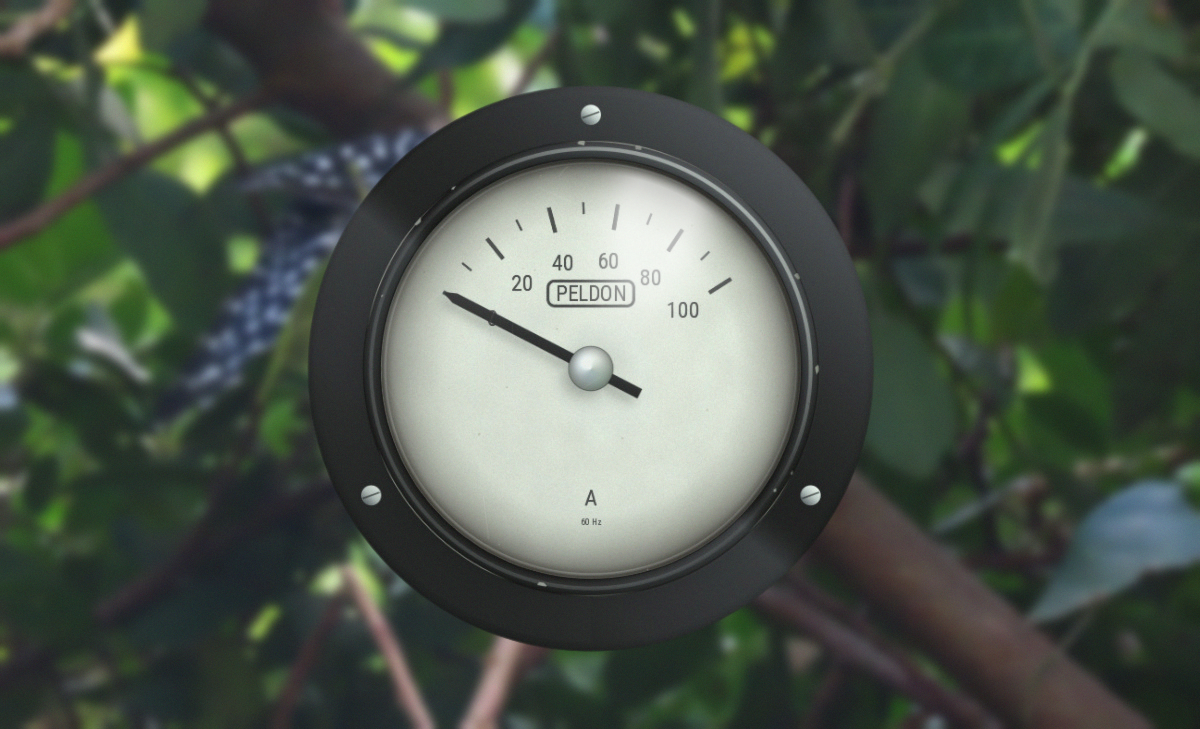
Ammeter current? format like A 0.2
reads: A 0
